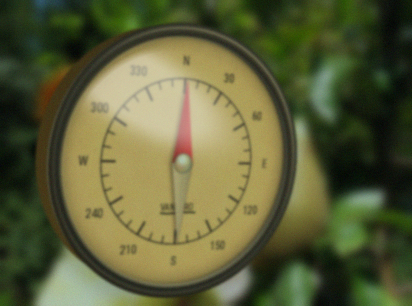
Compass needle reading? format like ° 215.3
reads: ° 0
